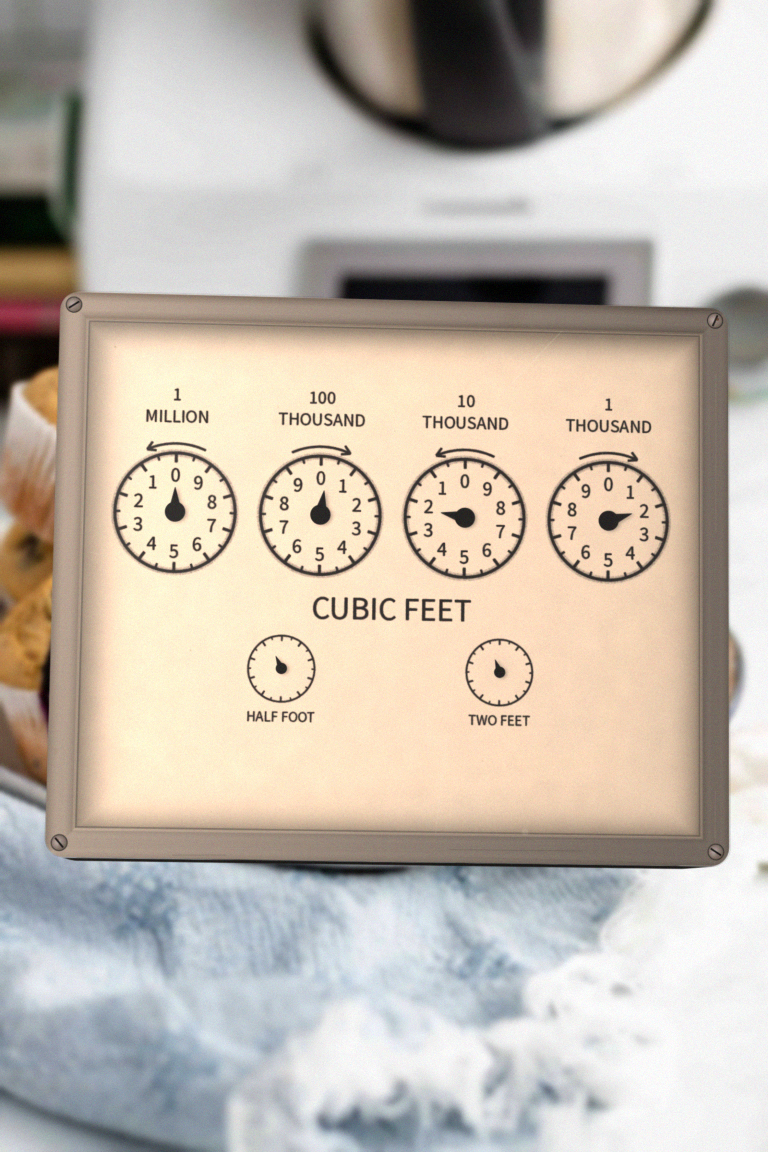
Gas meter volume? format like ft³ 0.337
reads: ft³ 2200
